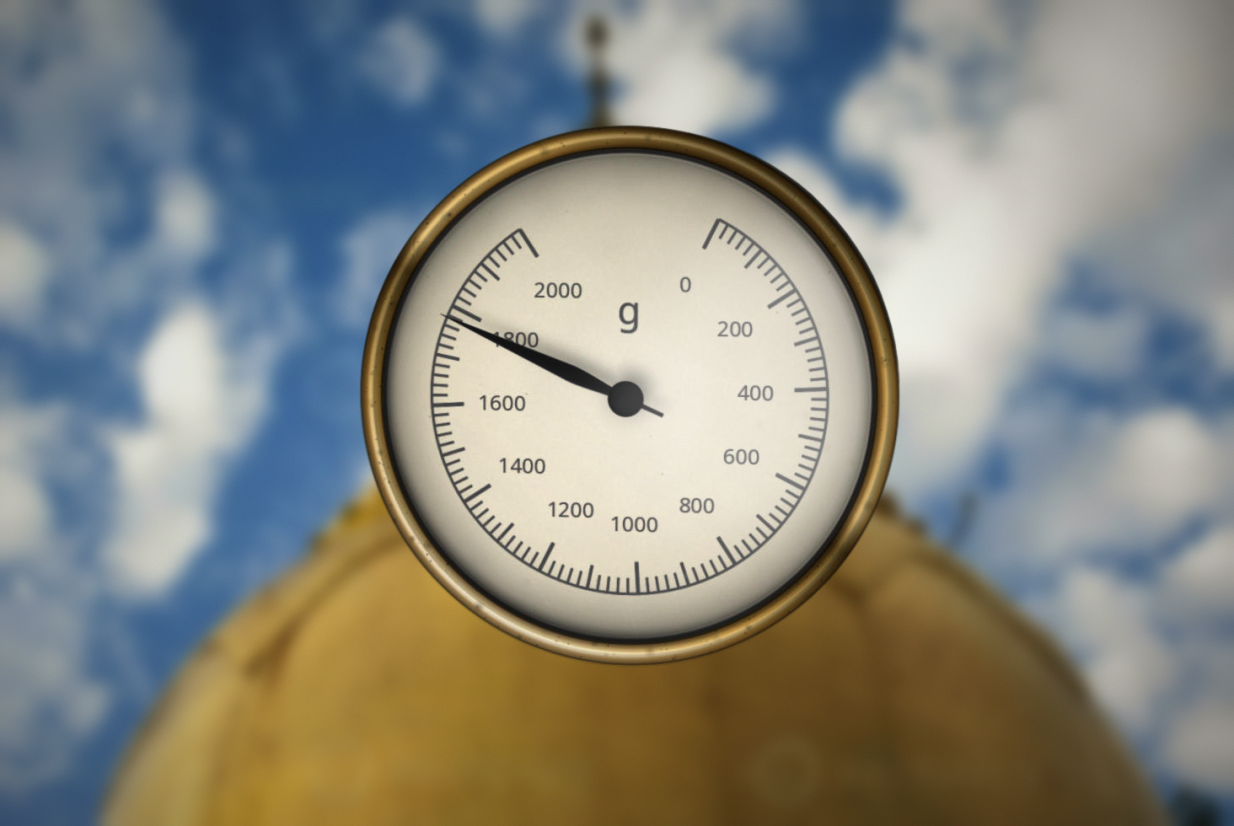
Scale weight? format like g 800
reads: g 1780
